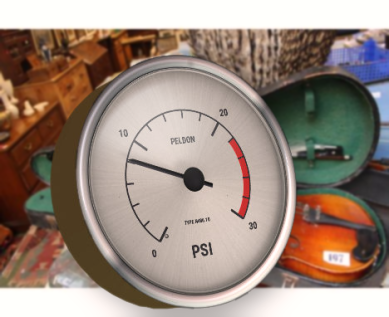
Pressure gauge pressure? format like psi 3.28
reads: psi 8
